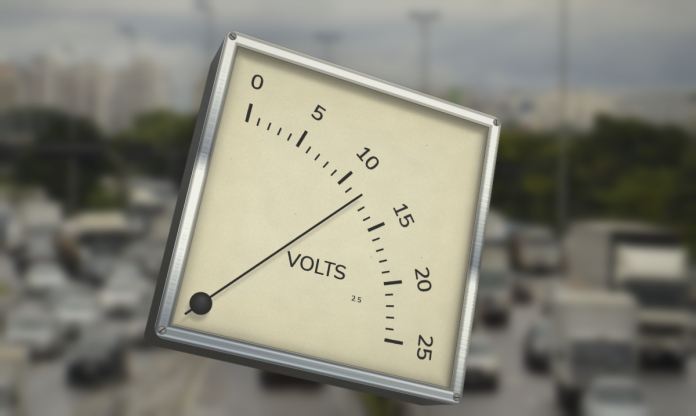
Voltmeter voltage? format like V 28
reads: V 12
